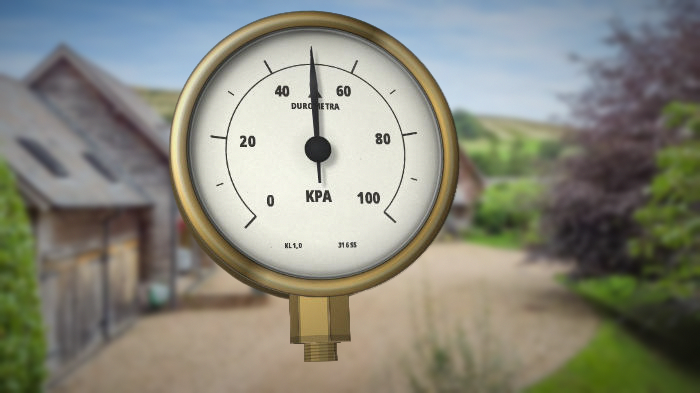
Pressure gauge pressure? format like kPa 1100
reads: kPa 50
